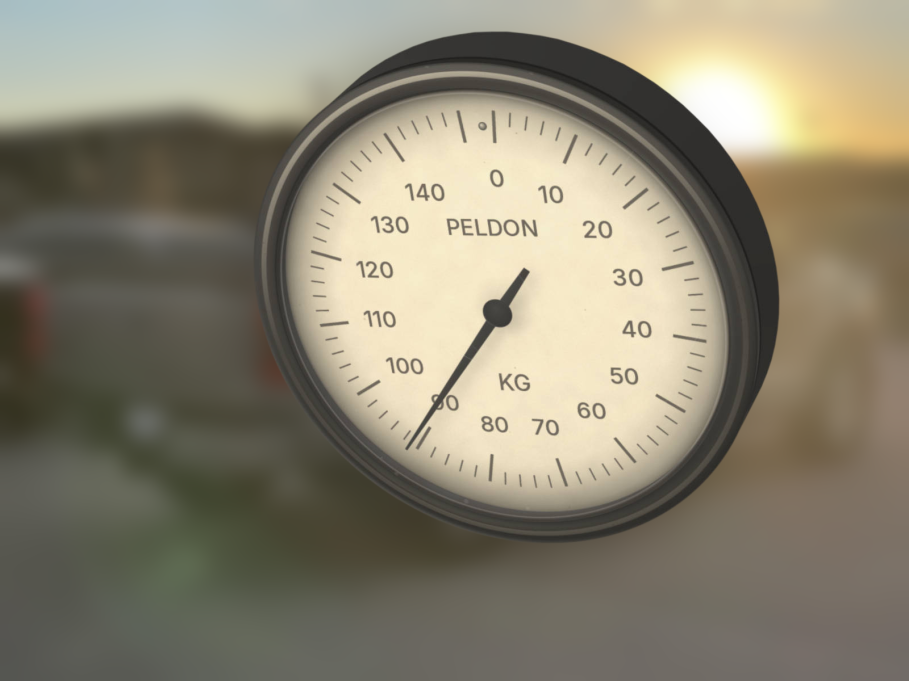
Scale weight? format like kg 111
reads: kg 91
